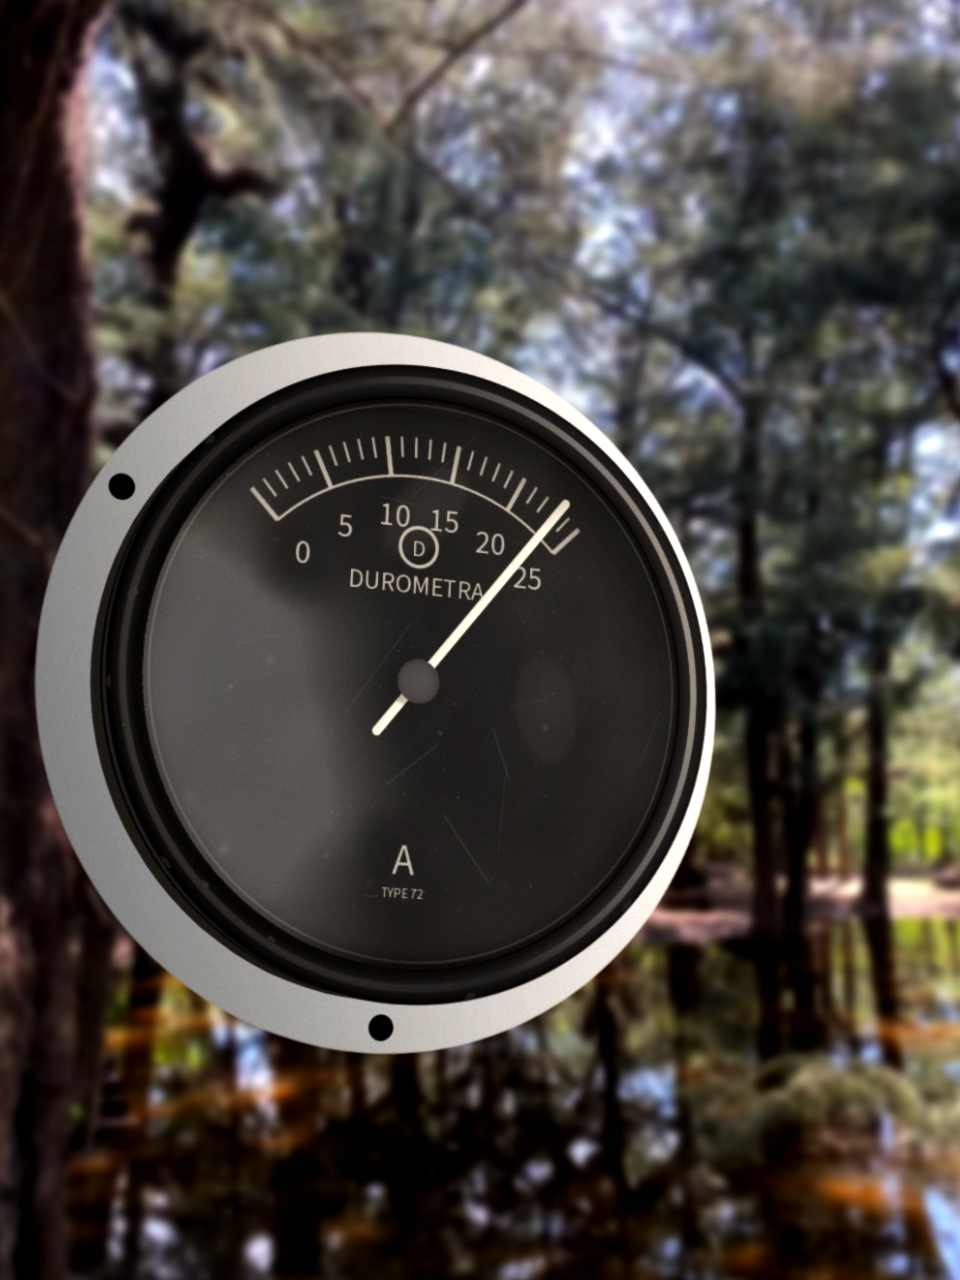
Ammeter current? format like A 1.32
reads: A 23
